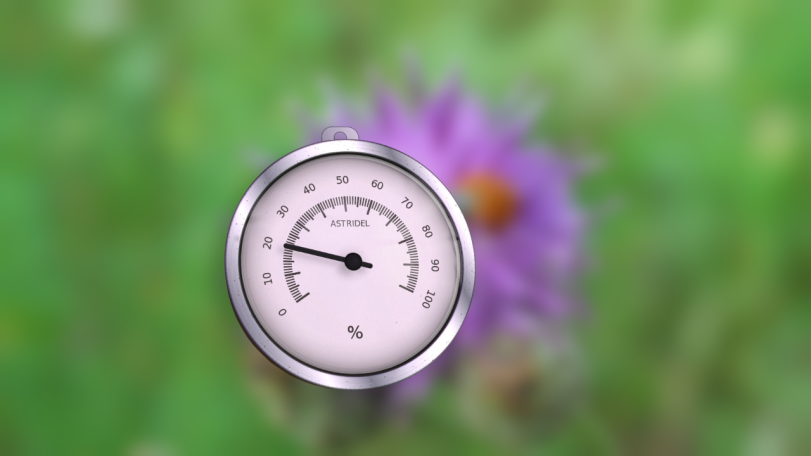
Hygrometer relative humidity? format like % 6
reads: % 20
